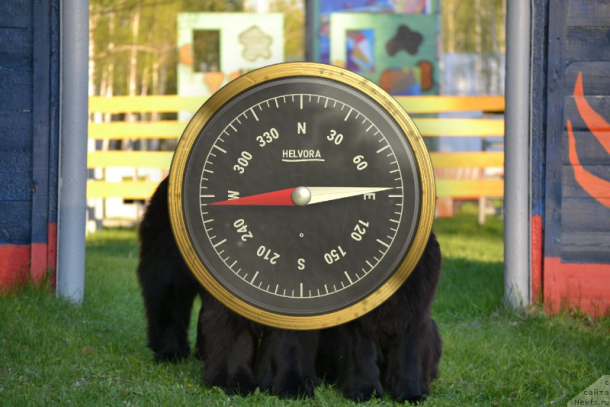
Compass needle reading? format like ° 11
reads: ° 265
